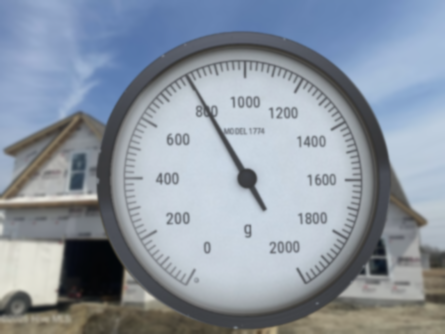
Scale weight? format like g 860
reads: g 800
